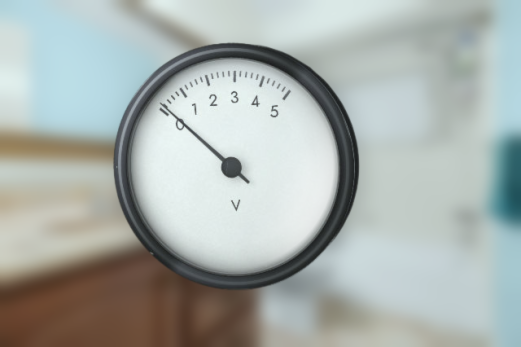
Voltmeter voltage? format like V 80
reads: V 0.2
